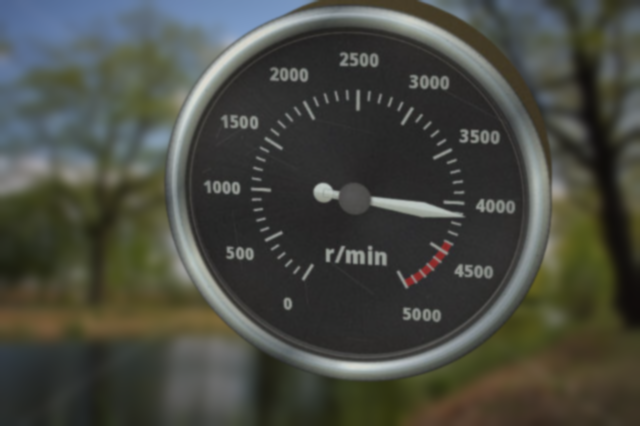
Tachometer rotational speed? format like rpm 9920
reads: rpm 4100
